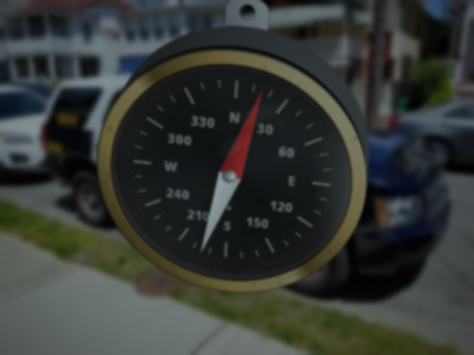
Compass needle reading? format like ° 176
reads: ° 15
